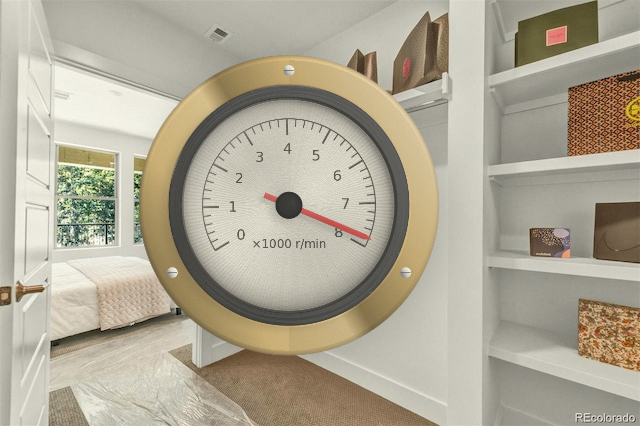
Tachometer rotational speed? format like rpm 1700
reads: rpm 7800
